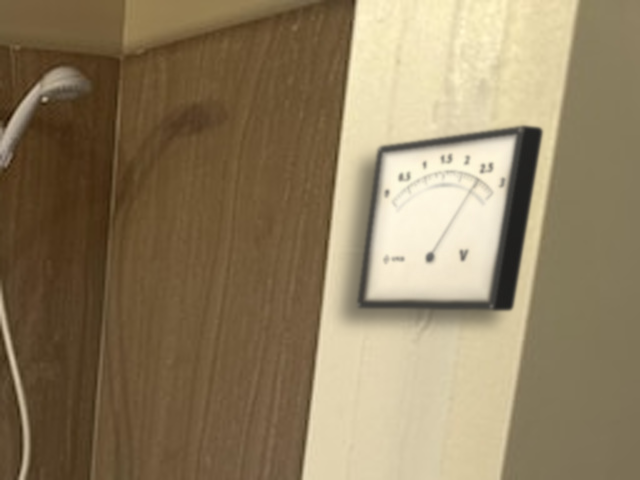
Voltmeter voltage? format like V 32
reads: V 2.5
